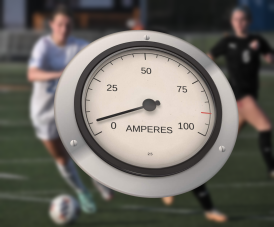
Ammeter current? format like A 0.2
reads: A 5
